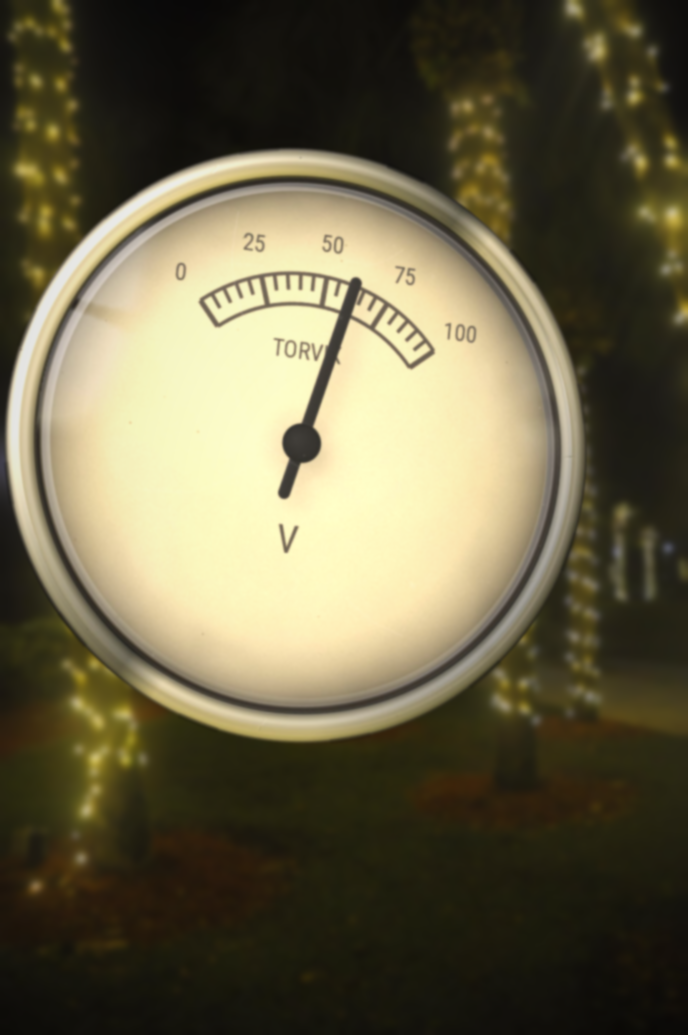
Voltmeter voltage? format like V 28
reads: V 60
